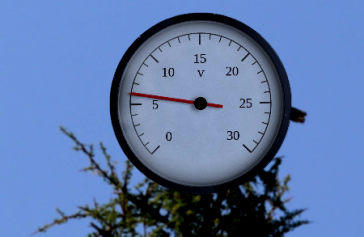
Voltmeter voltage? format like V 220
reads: V 6
